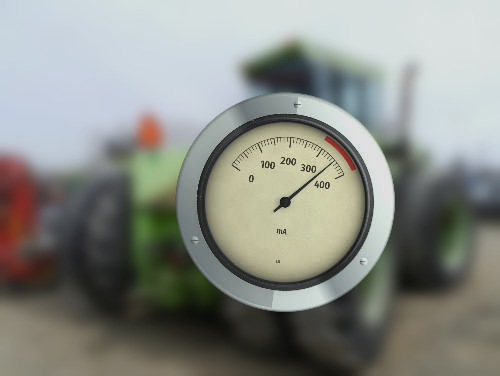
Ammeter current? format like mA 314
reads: mA 350
